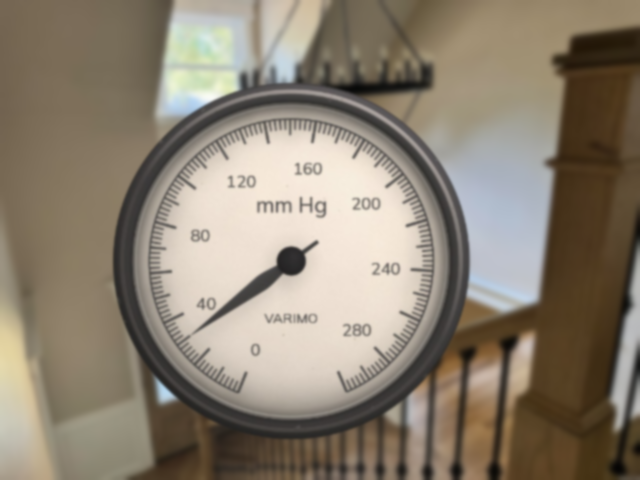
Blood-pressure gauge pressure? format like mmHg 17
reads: mmHg 30
